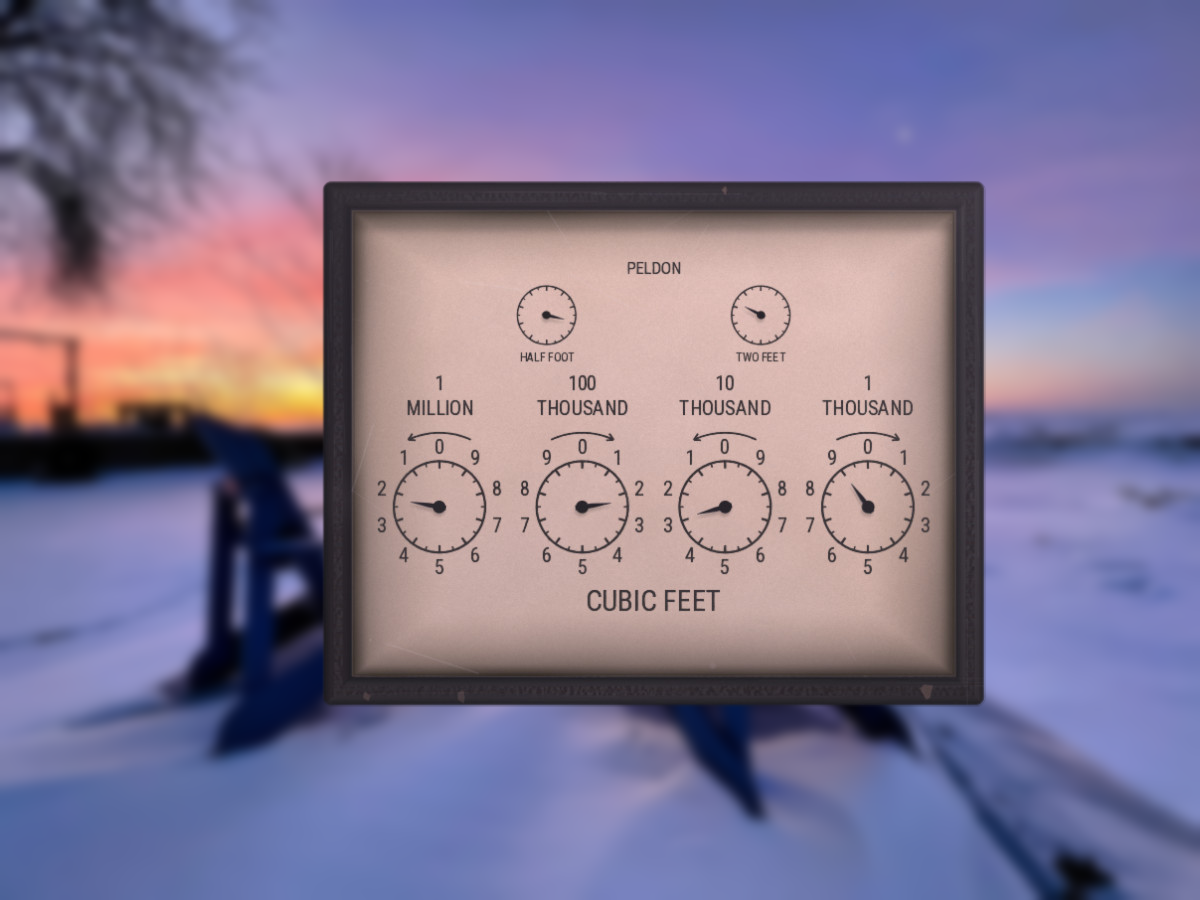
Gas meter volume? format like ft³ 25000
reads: ft³ 222900
